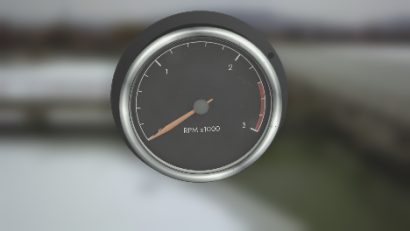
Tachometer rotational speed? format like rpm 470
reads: rpm 0
